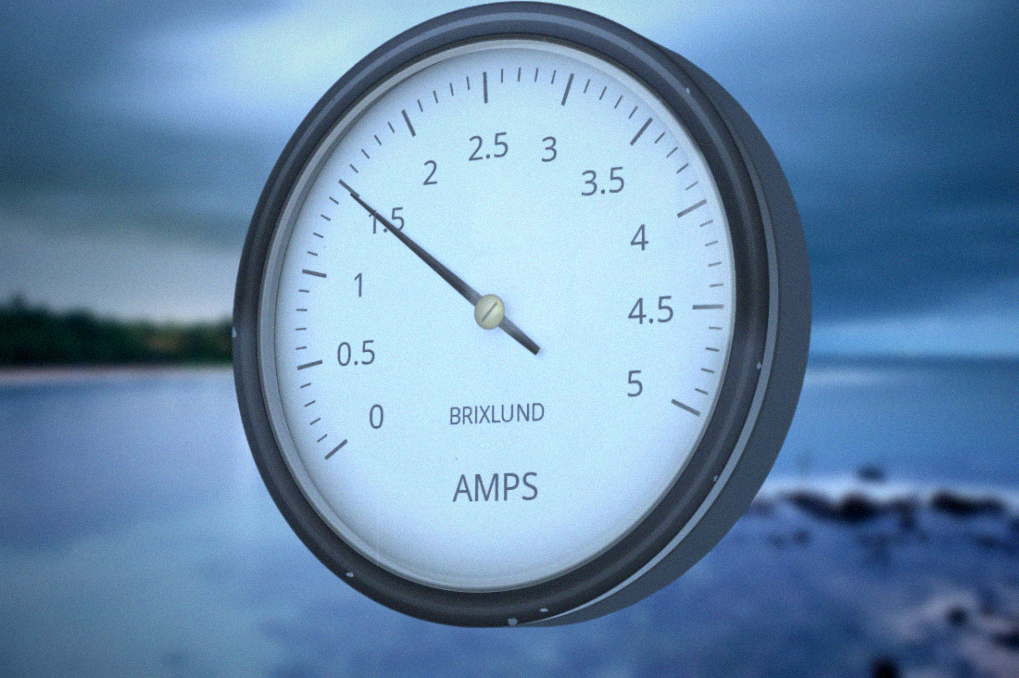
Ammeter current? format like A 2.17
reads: A 1.5
